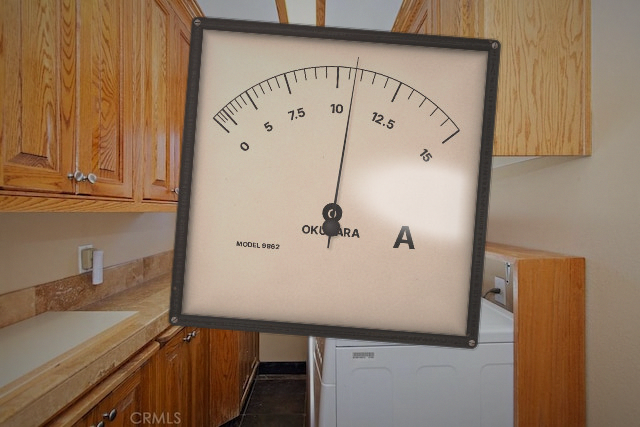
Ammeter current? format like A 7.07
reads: A 10.75
